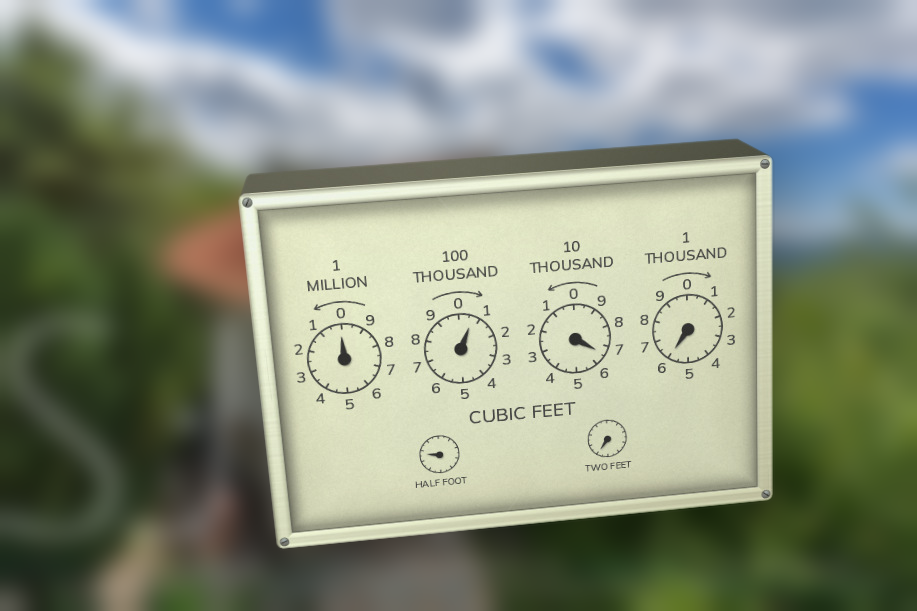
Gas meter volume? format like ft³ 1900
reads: ft³ 6600
